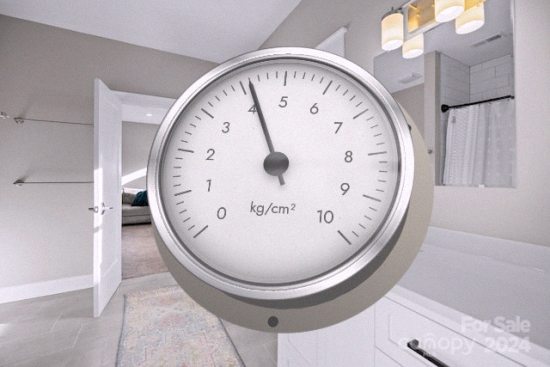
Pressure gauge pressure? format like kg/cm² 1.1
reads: kg/cm² 4.2
